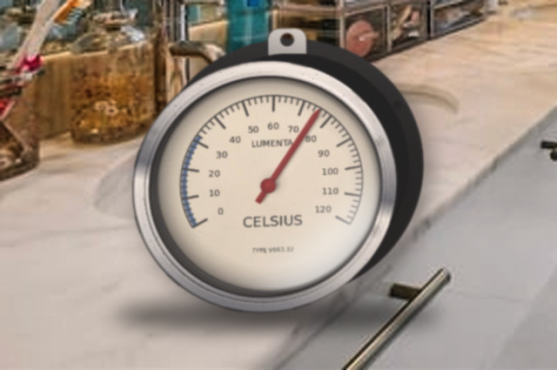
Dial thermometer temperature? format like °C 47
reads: °C 76
